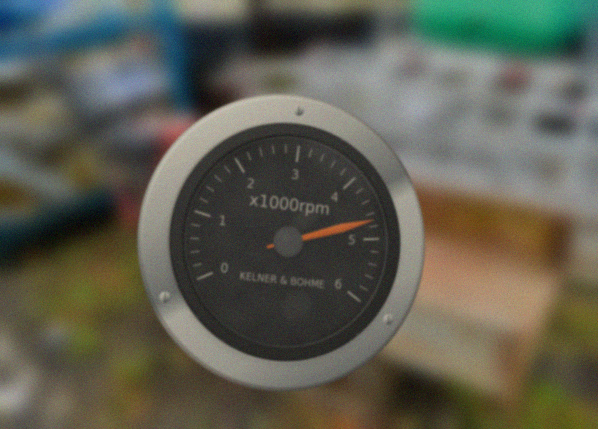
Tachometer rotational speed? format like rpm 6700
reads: rpm 4700
